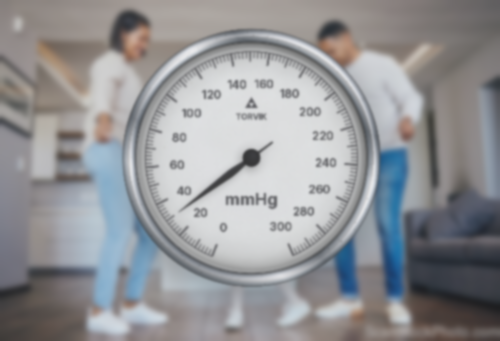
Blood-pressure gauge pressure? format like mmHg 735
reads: mmHg 30
